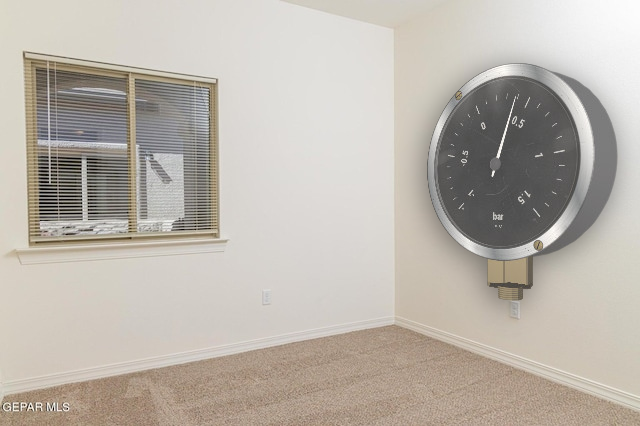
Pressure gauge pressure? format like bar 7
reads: bar 0.4
